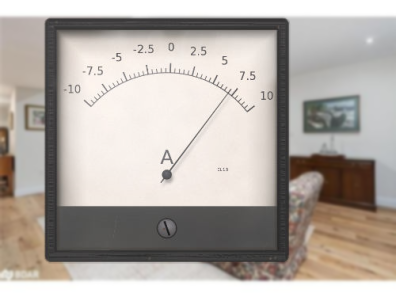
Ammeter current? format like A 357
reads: A 7
